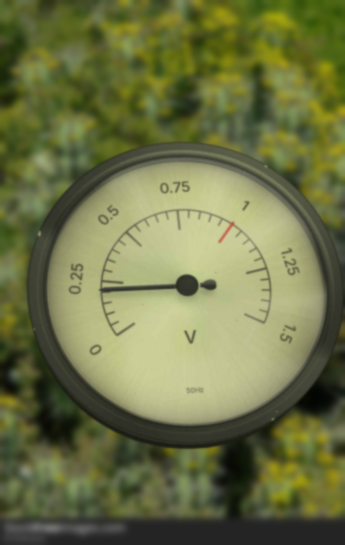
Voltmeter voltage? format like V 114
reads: V 0.2
